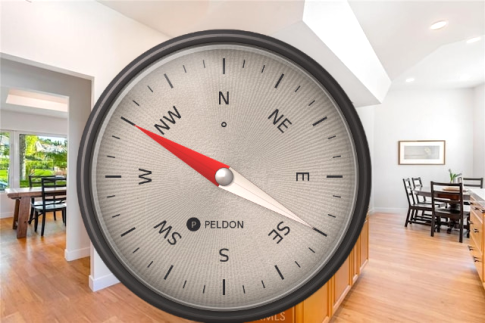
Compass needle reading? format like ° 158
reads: ° 300
